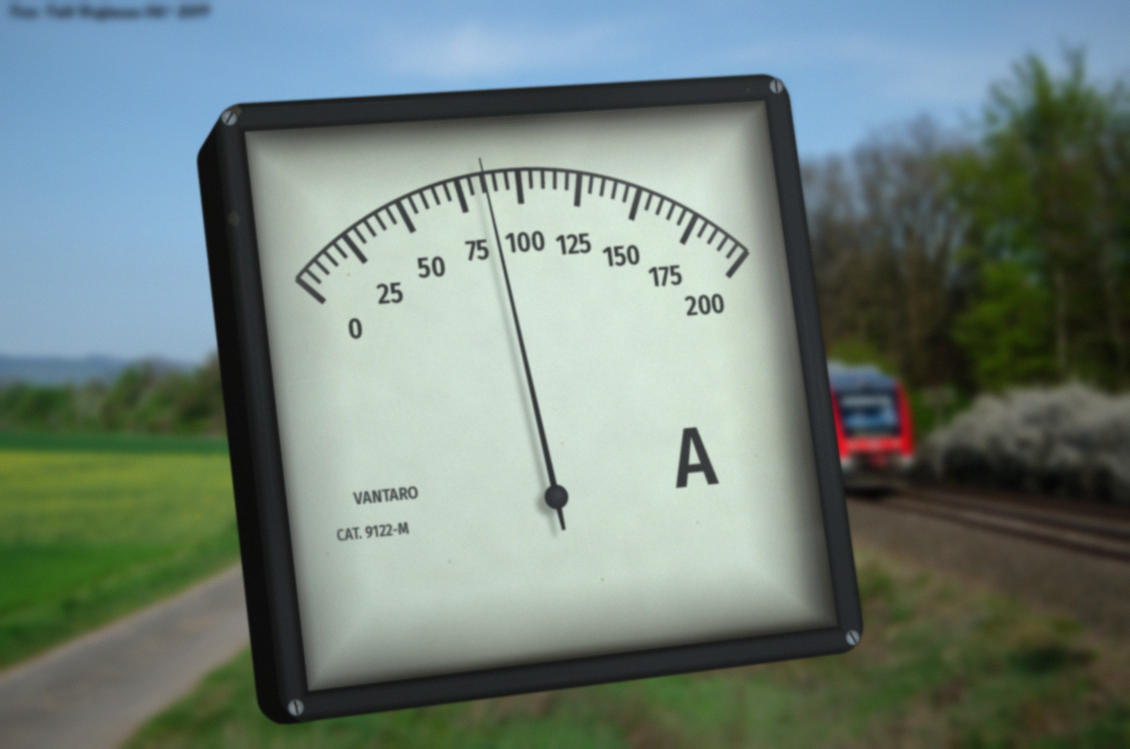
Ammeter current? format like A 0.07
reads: A 85
